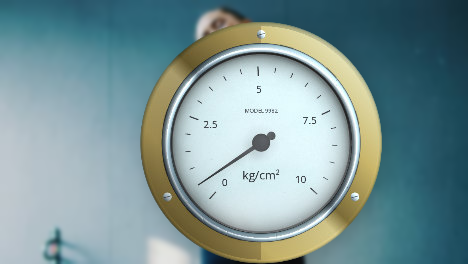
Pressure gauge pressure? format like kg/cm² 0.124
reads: kg/cm² 0.5
